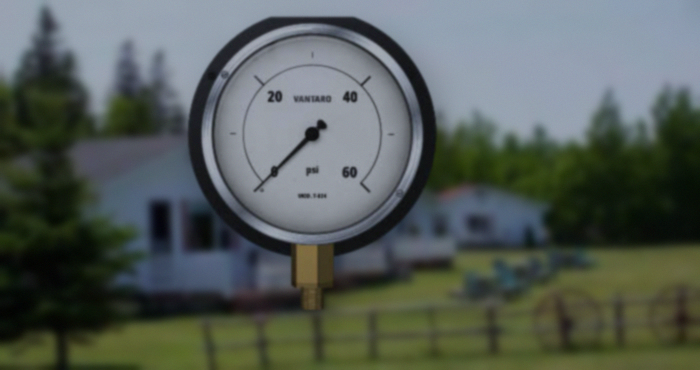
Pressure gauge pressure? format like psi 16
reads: psi 0
